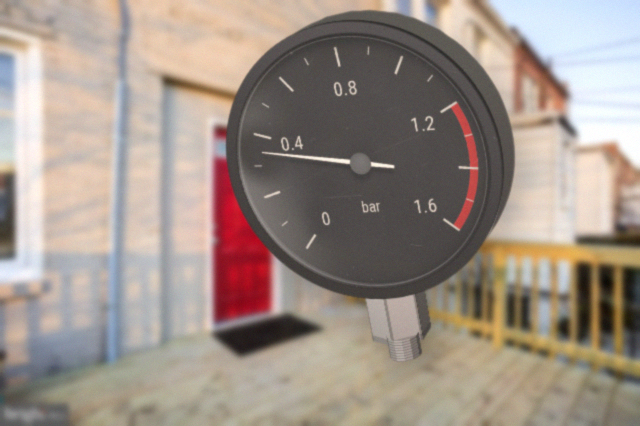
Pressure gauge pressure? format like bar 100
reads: bar 0.35
